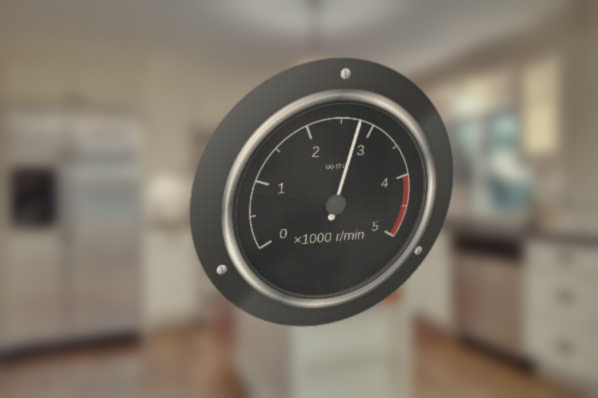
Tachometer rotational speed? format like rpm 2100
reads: rpm 2750
